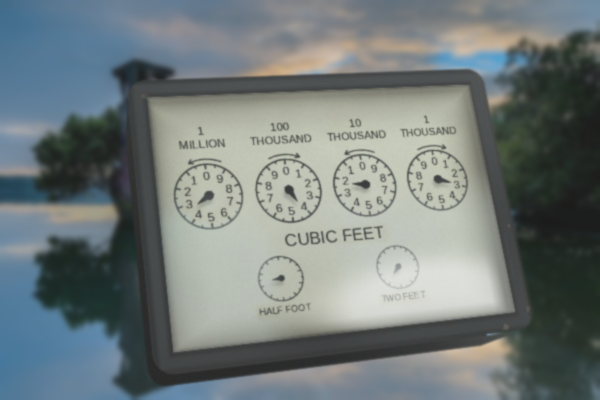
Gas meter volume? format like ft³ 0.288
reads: ft³ 342300
